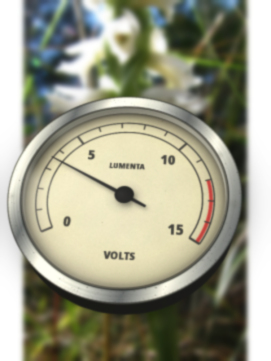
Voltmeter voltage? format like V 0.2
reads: V 3.5
